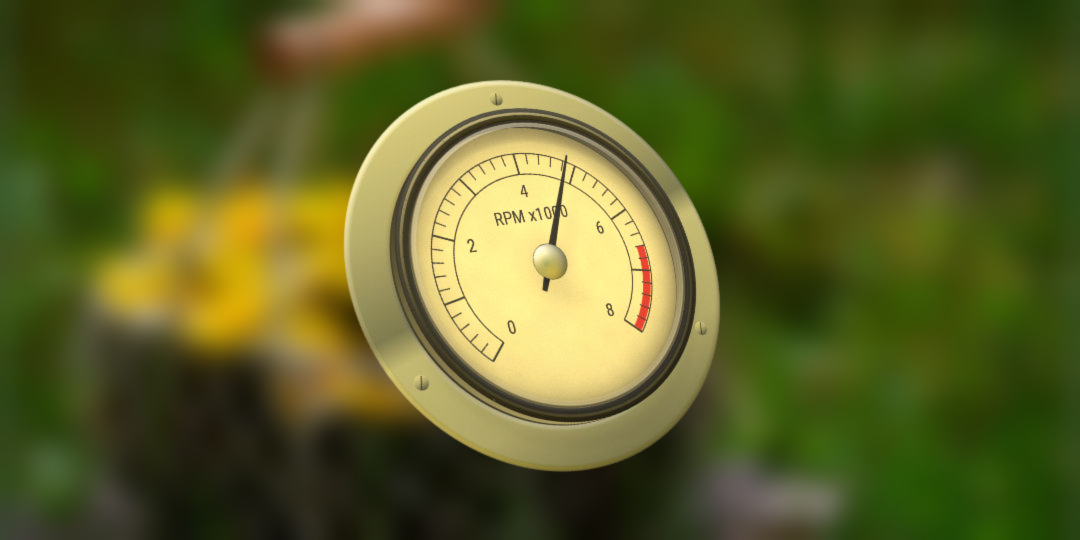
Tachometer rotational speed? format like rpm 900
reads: rpm 4800
